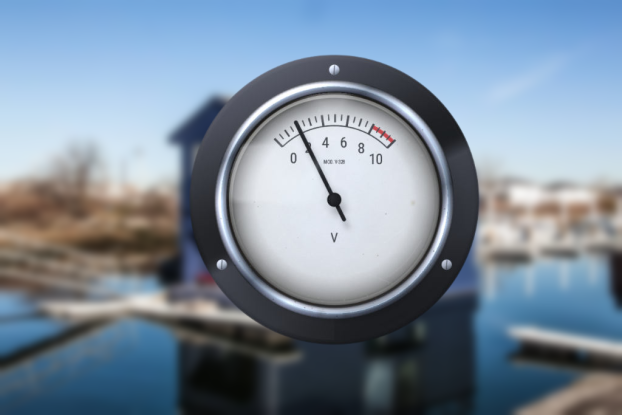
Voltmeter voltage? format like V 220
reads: V 2
